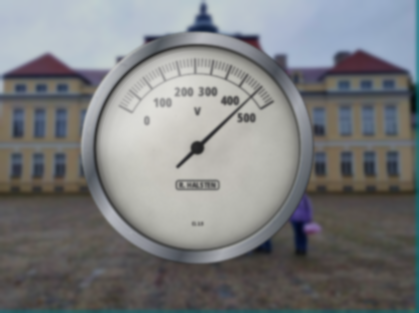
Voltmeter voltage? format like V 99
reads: V 450
